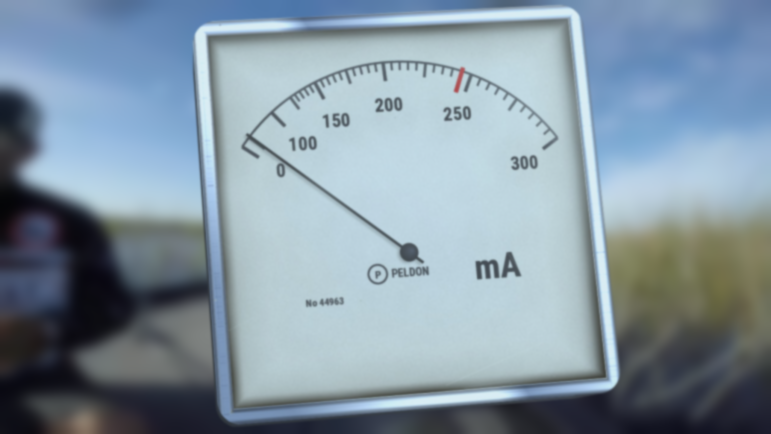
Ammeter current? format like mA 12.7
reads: mA 50
